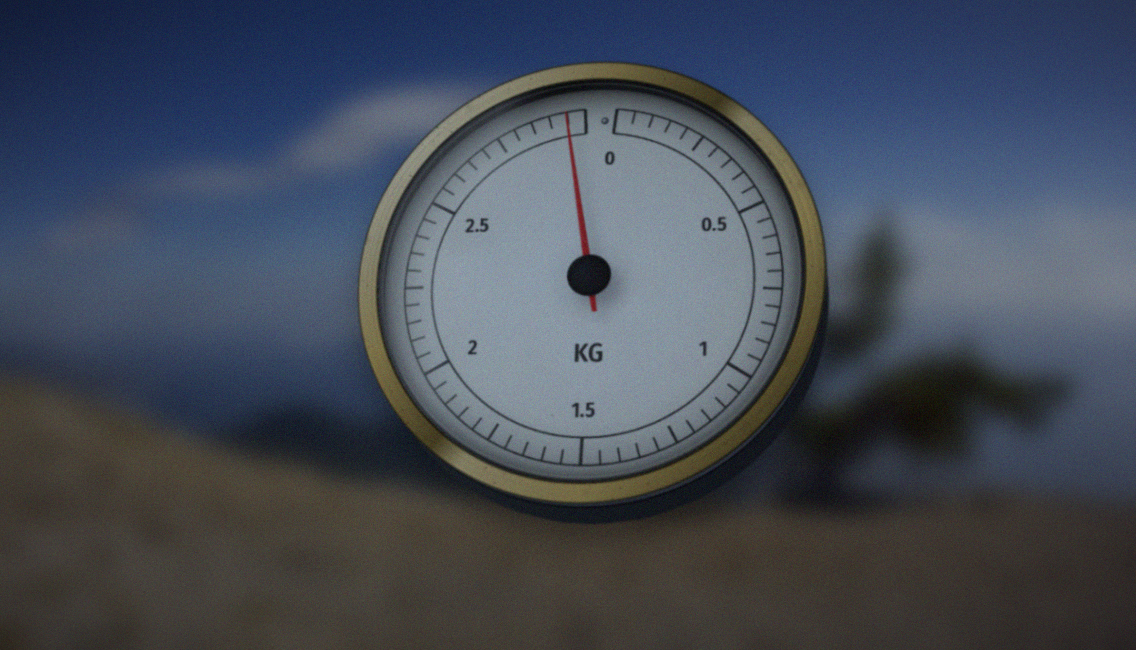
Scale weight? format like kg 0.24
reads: kg 2.95
